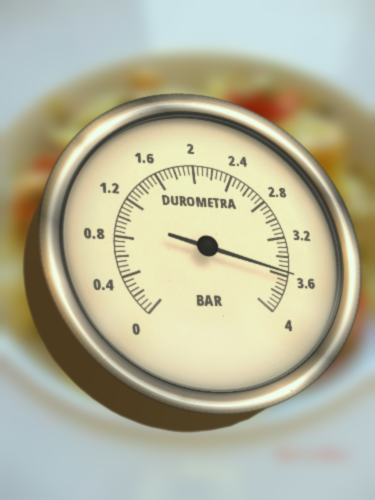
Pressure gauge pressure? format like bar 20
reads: bar 3.6
